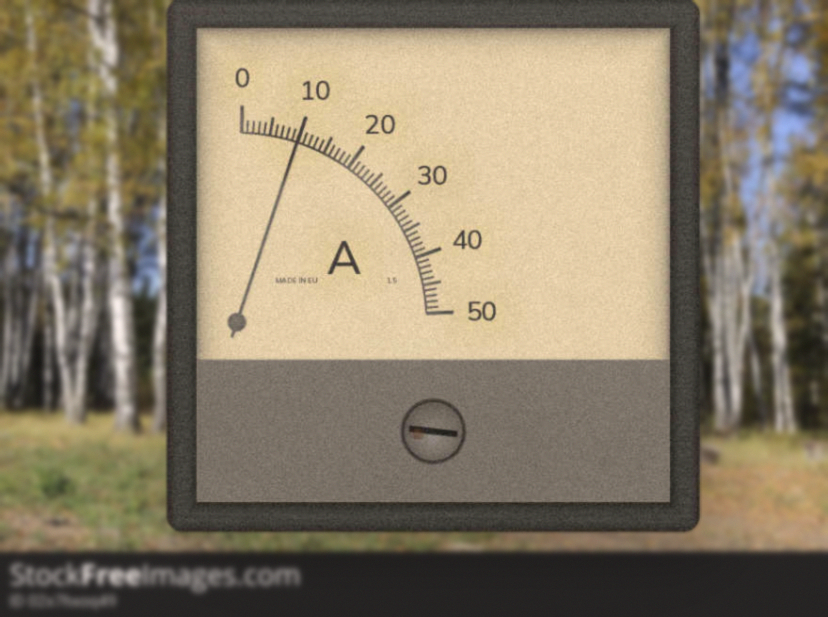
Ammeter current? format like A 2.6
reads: A 10
